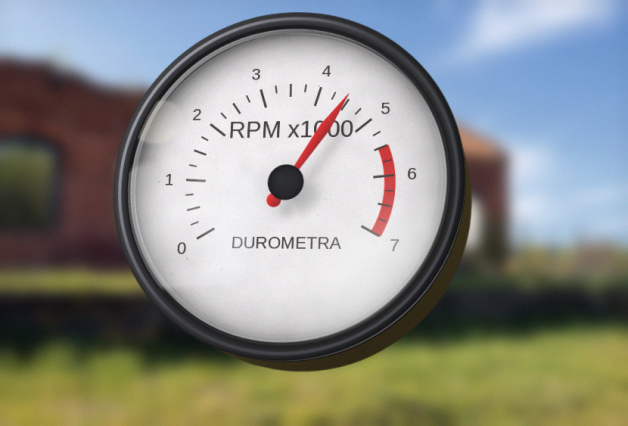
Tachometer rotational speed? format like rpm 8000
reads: rpm 4500
